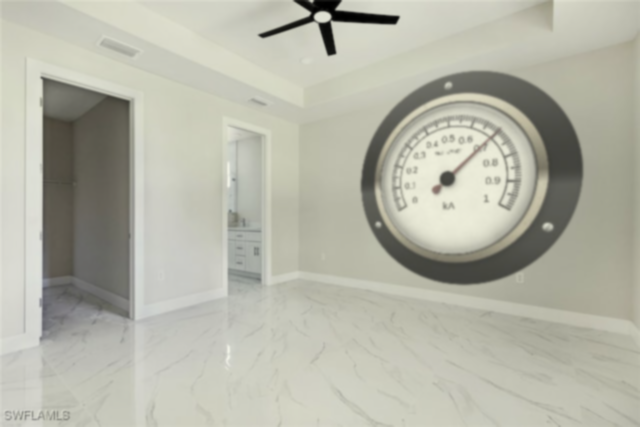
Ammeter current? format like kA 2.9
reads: kA 0.7
